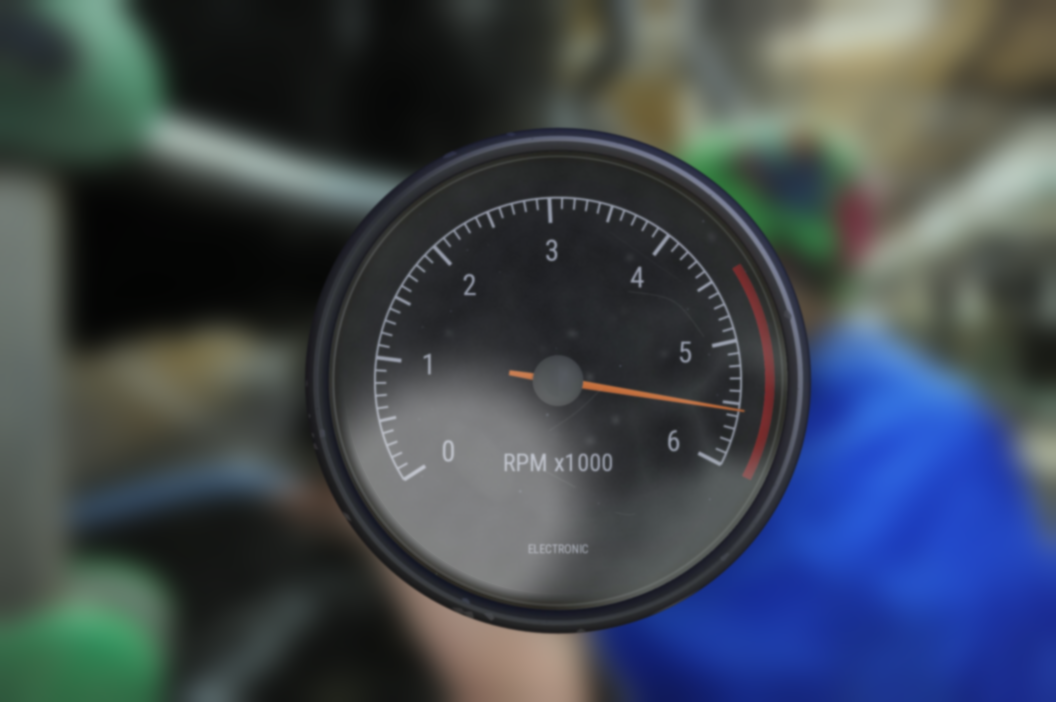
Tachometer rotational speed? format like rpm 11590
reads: rpm 5550
